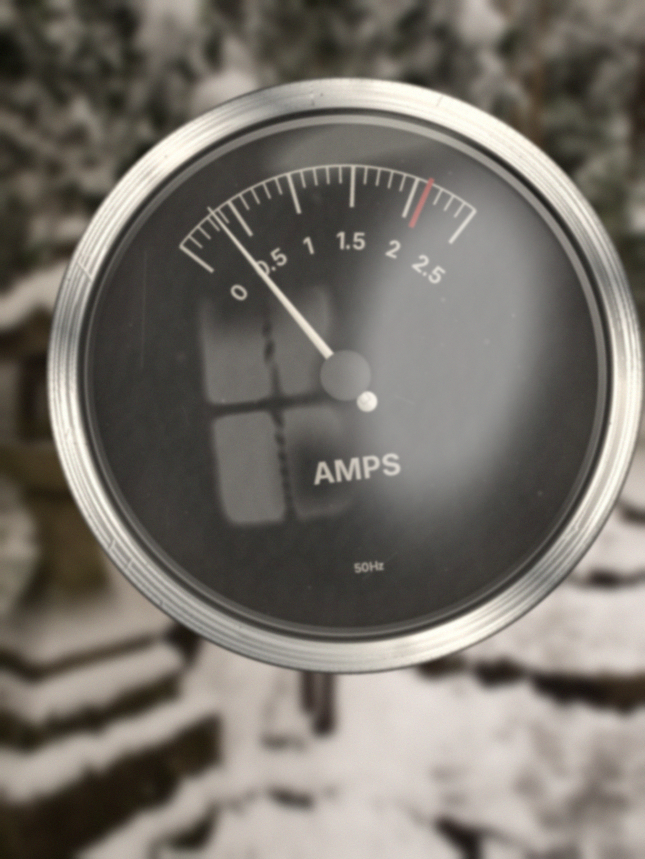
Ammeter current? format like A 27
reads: A 0.35
